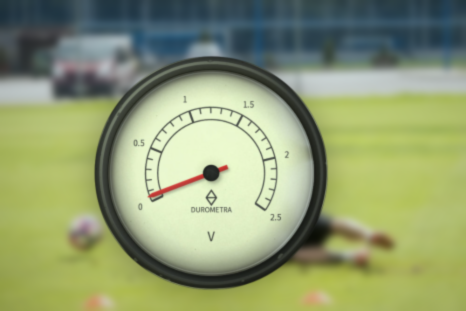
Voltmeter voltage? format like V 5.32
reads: V 0.05
